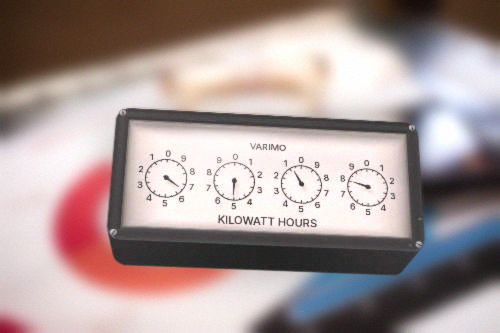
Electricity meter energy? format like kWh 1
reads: kWh 6508
